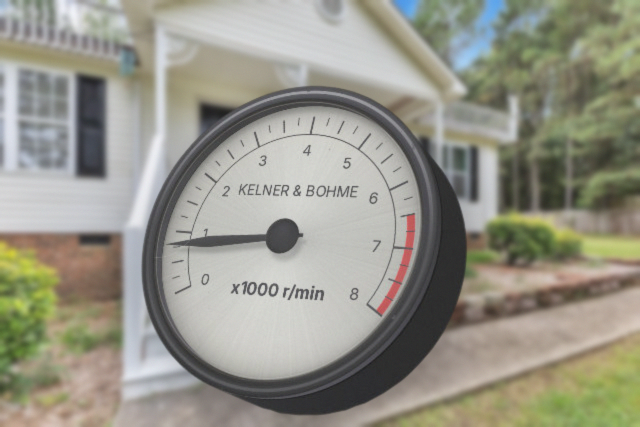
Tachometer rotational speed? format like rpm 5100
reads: rpm 750
